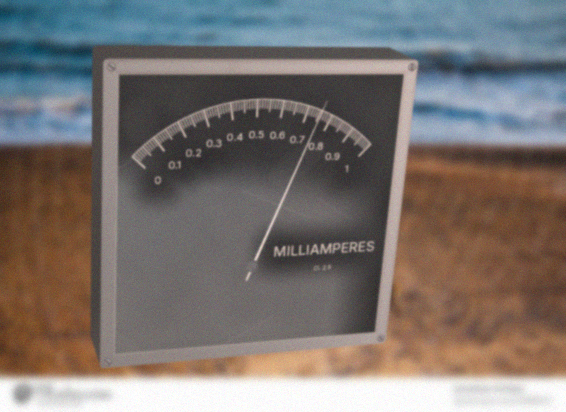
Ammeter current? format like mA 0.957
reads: mA 0.75
